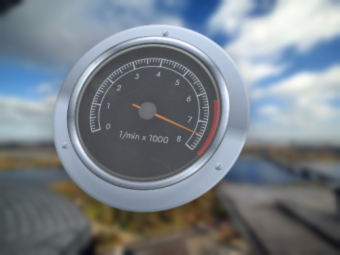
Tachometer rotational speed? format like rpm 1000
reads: rpm 7500
